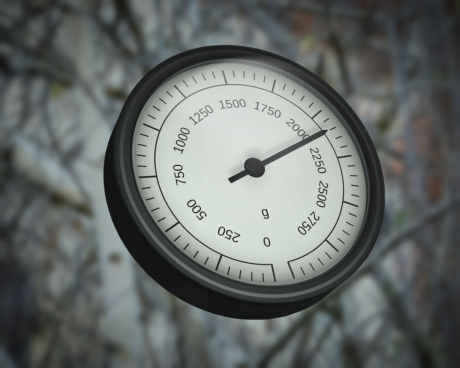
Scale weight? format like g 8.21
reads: g 2100
